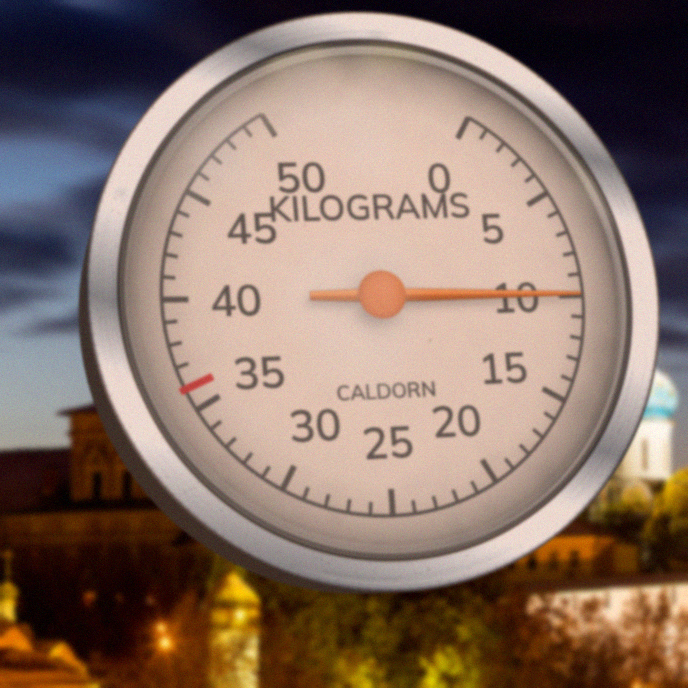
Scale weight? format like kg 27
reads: kg 10
